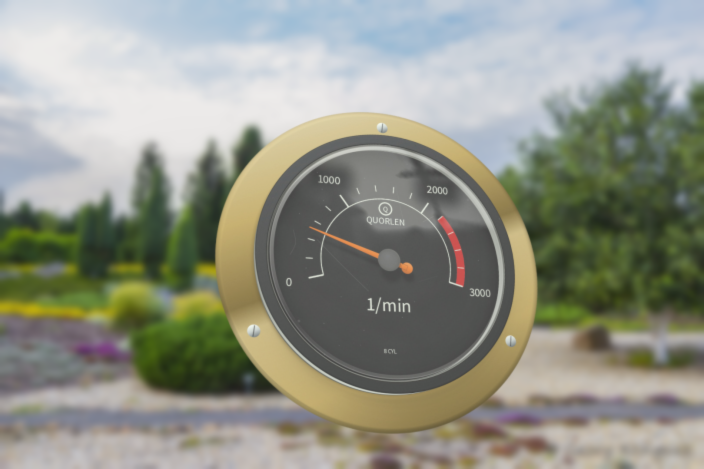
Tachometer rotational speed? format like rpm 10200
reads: rpm 500
